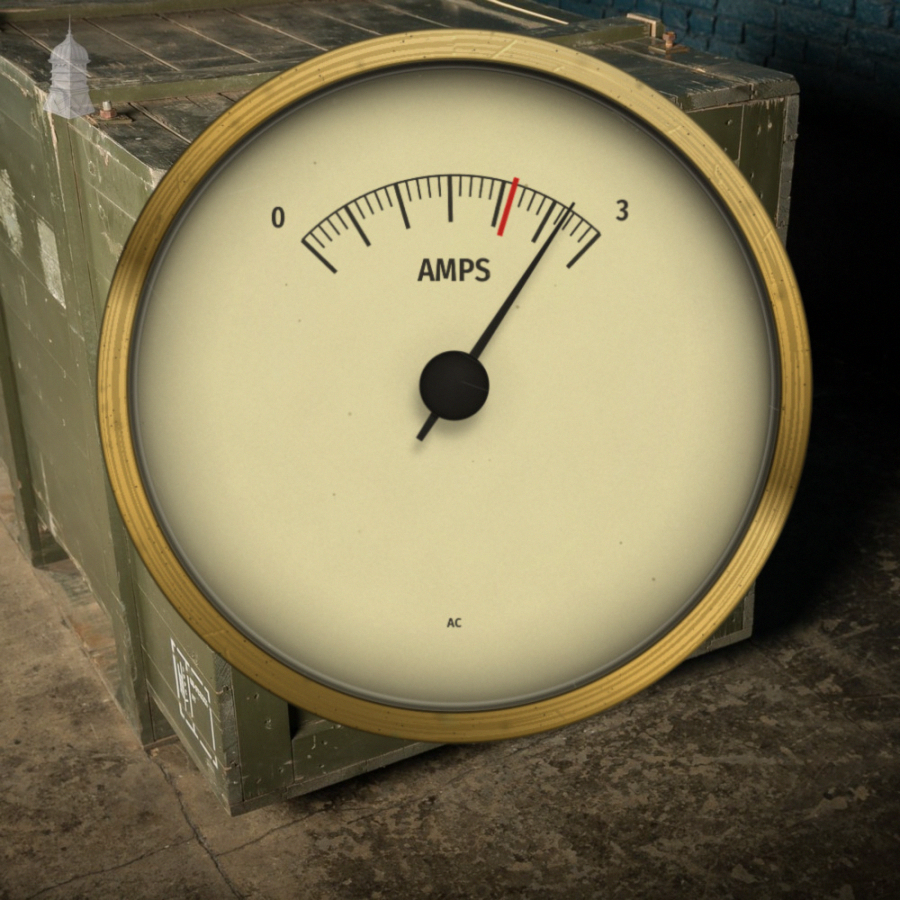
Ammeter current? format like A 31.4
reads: A 2.65
